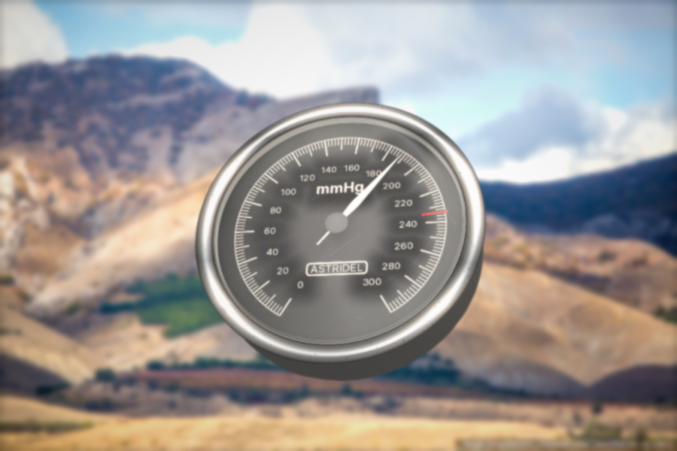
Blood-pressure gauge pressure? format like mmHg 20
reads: mmHg 190
